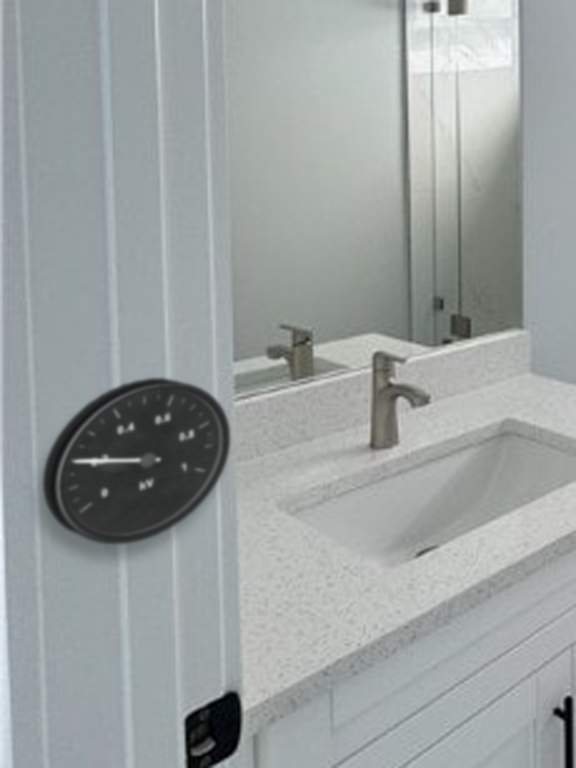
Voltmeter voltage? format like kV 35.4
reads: kV 0.2
